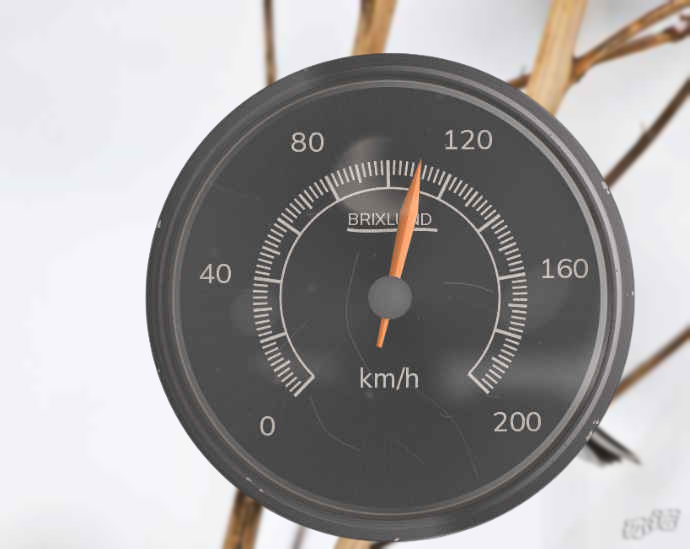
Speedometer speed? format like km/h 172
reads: km/h 110
